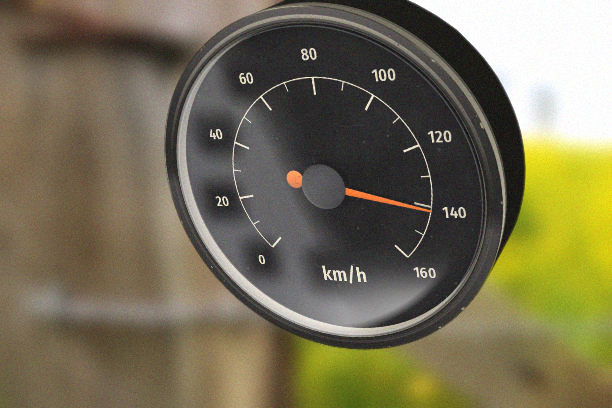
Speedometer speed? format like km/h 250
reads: km/h 140
